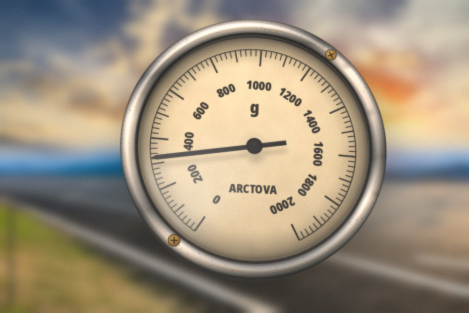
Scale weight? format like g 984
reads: g 320
